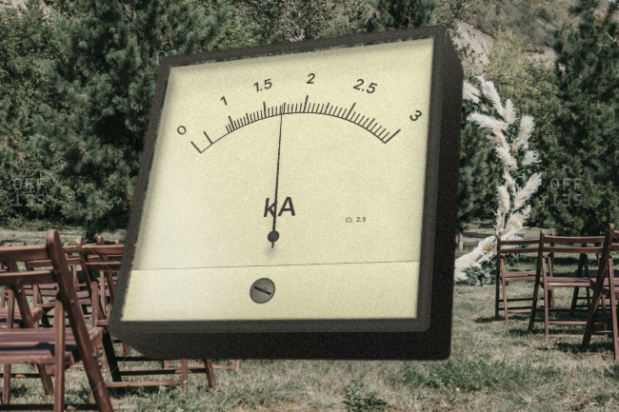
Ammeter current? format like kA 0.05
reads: kA 1.75
